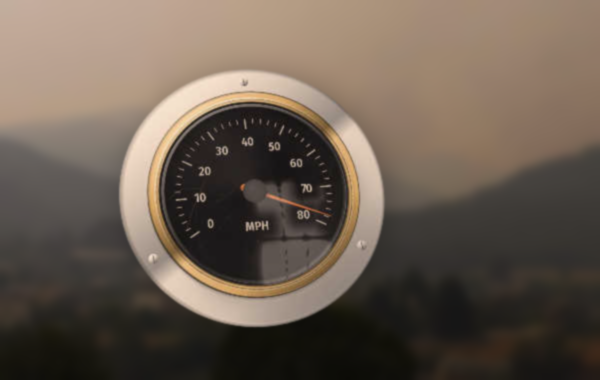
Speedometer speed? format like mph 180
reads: mph 78
